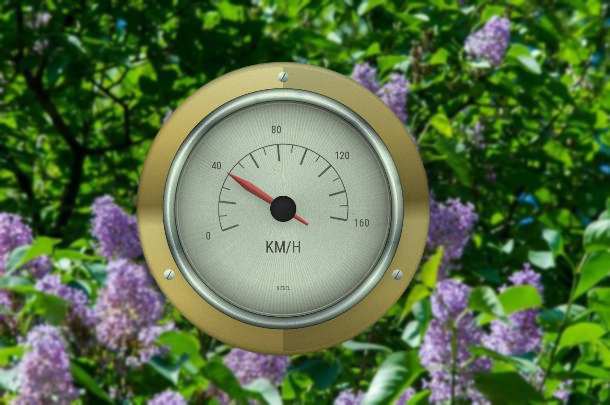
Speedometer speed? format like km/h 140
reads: km/h 40
